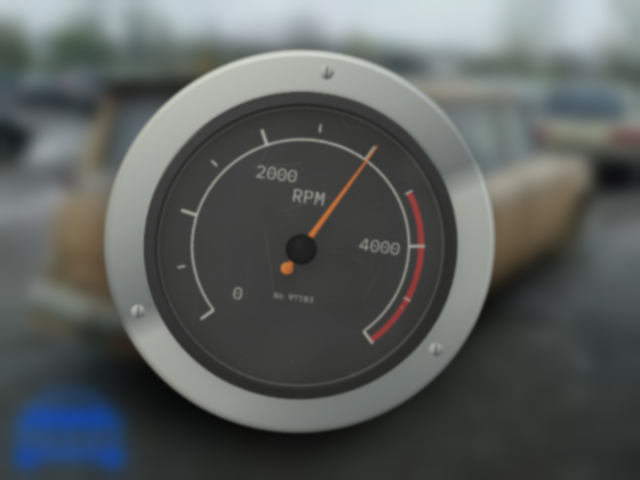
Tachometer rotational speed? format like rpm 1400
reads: rpm 3000
